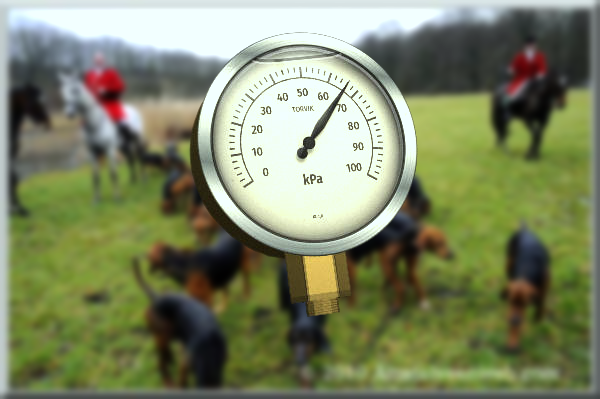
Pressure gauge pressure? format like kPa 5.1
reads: kPa 66
